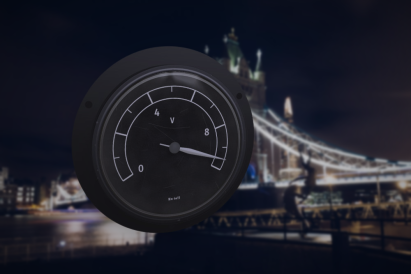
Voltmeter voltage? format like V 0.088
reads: V 9.5
